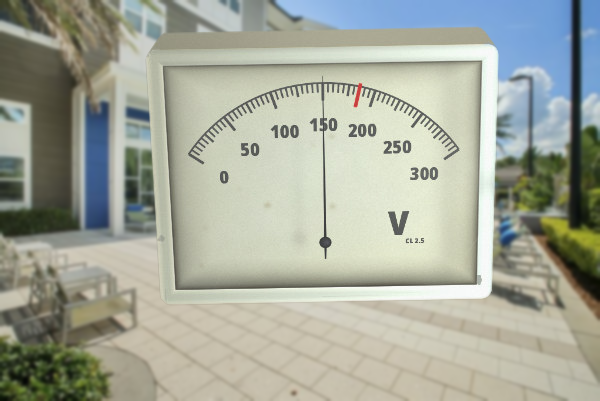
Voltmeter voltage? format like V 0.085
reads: V 150
